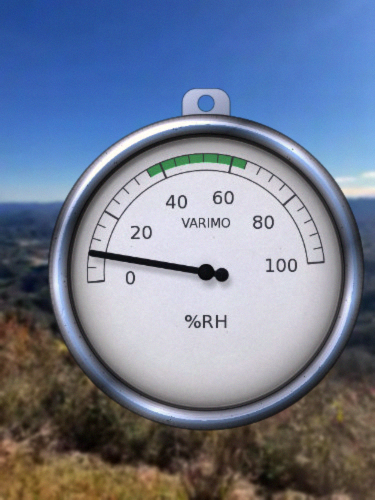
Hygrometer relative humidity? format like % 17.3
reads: % 8
